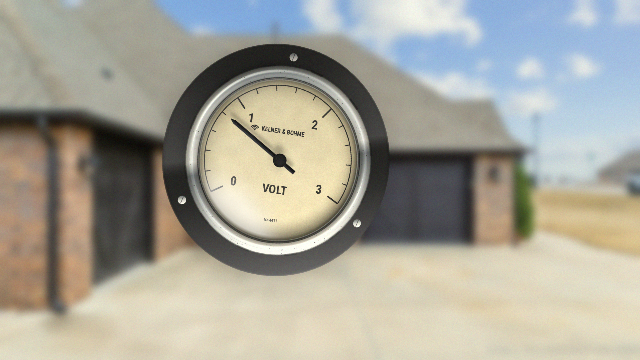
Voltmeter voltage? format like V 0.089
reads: V 0.8
